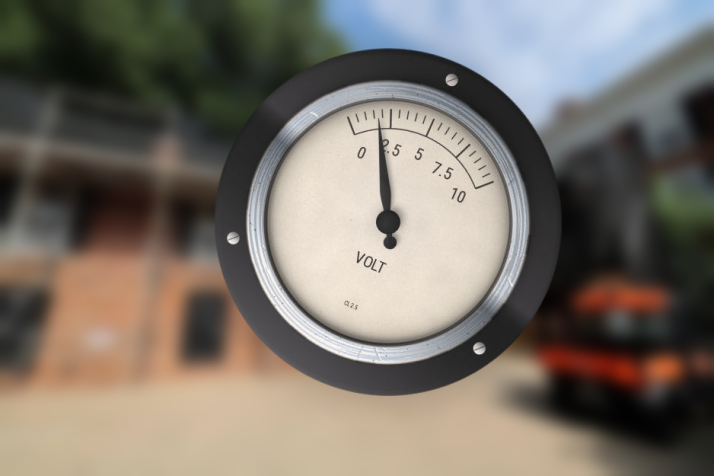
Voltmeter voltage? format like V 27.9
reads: V 1.75
